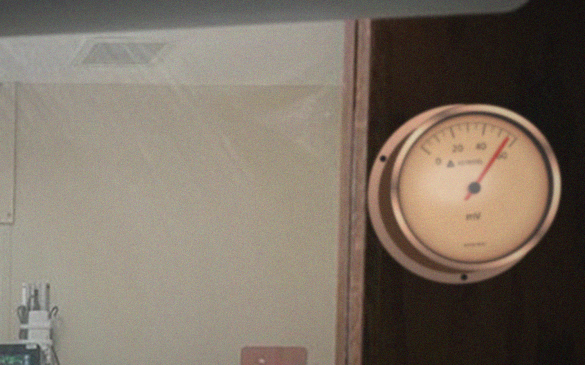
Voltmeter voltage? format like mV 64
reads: mV 55
